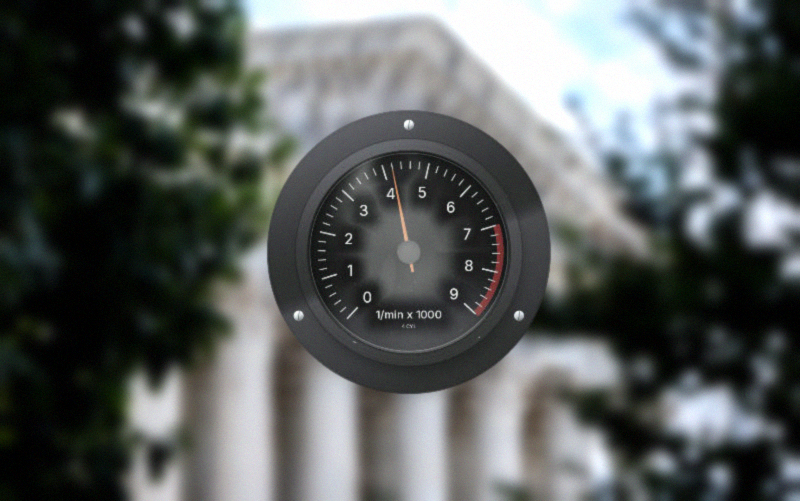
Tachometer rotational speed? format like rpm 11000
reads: rpm 4200
